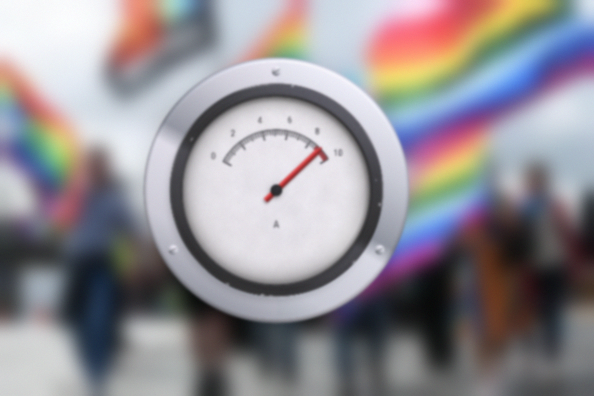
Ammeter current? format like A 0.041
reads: A 9
